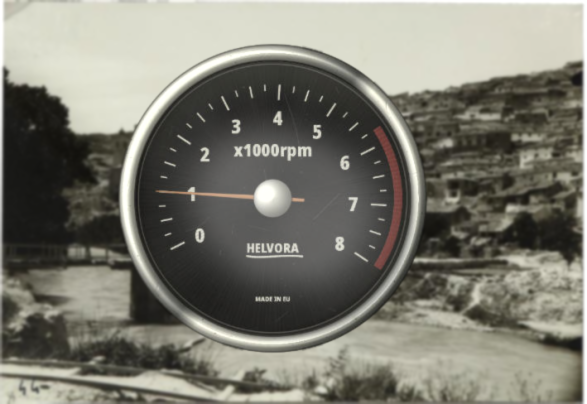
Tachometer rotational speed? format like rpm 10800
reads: rpm 1000
